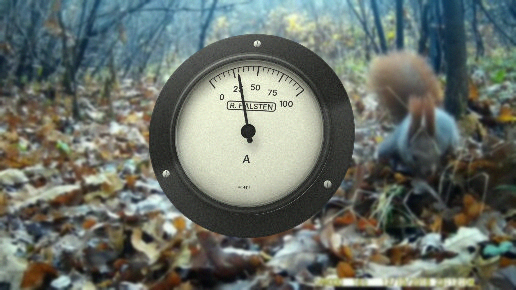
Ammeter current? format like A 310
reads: A 30
